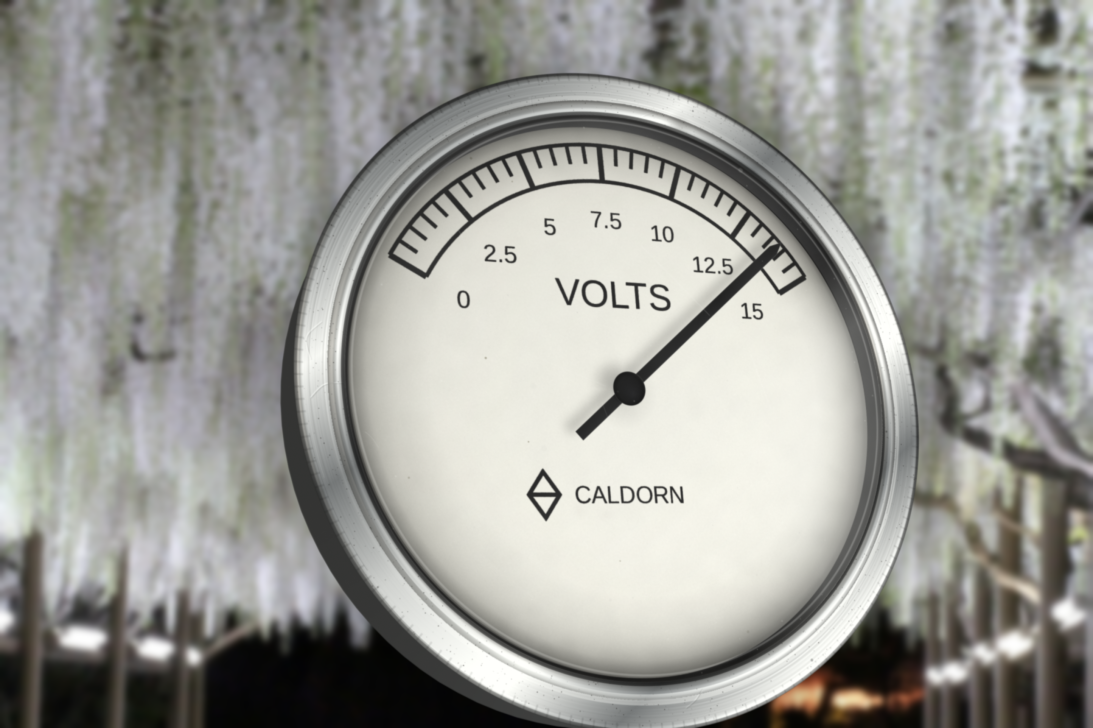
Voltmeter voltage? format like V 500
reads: V 13.75
